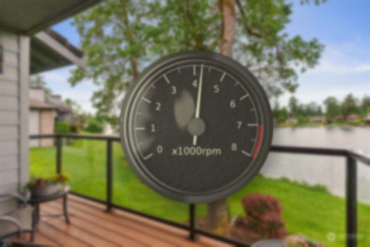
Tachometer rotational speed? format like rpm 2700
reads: rpm 4250
